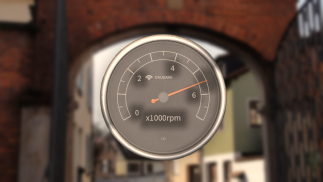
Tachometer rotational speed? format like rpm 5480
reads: rpm 5500
